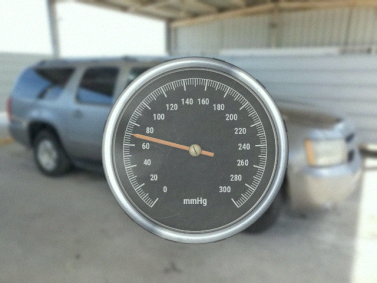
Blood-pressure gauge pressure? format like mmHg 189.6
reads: mmHg 70
